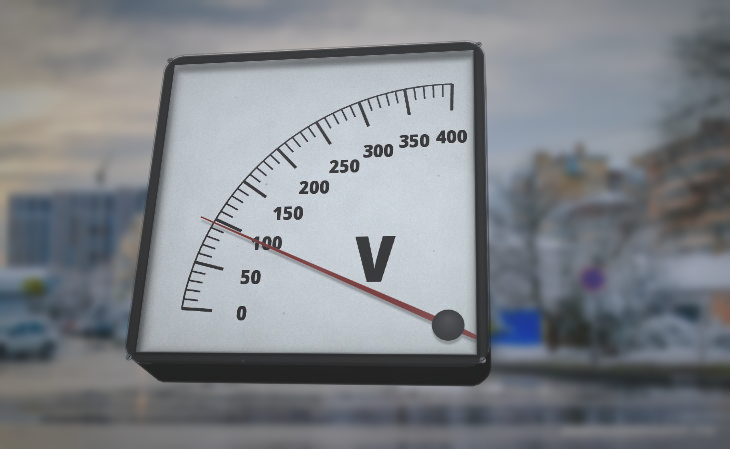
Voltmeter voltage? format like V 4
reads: V 95
